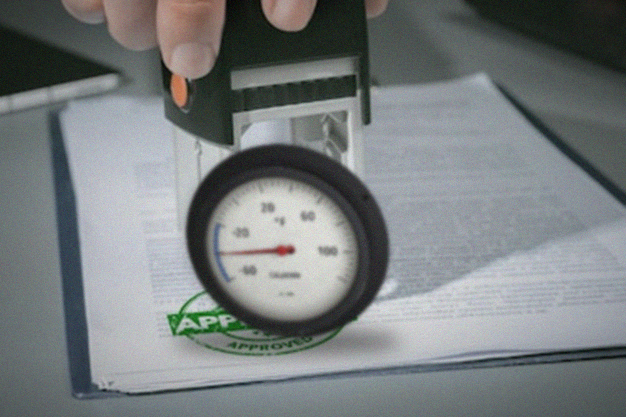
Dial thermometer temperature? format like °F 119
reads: °F -40
